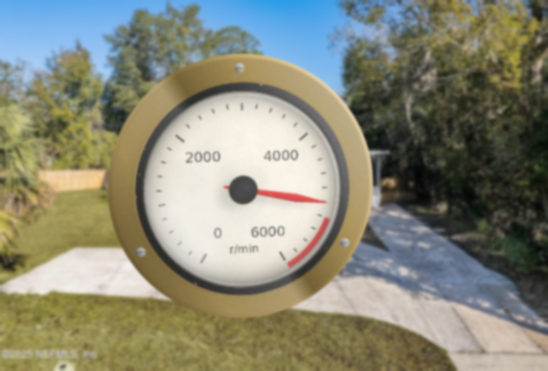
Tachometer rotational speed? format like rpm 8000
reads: rpm 5000
